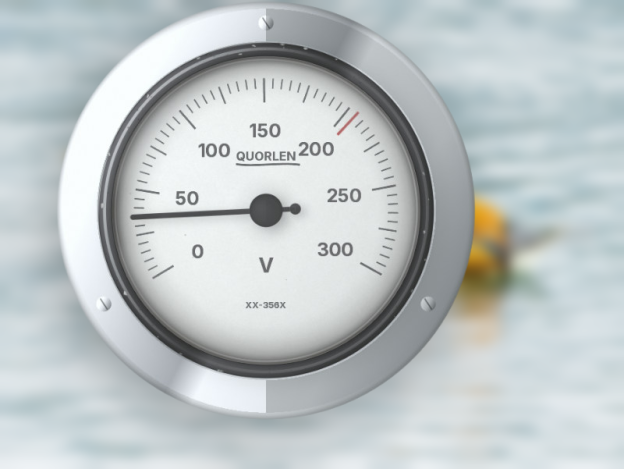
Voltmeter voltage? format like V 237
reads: V 35
